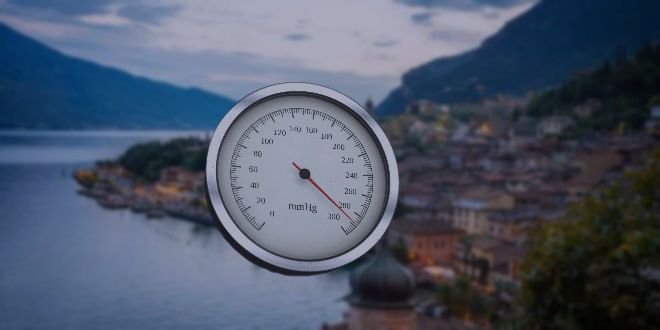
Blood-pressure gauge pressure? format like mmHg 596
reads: mmHg 290
